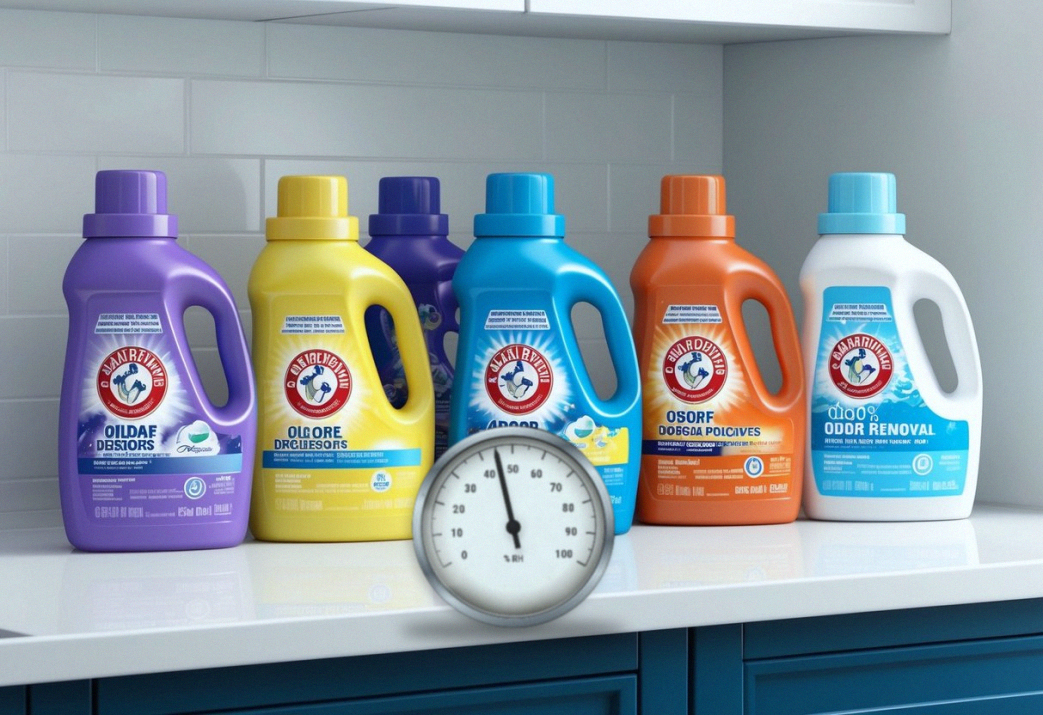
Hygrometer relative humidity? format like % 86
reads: % 45
